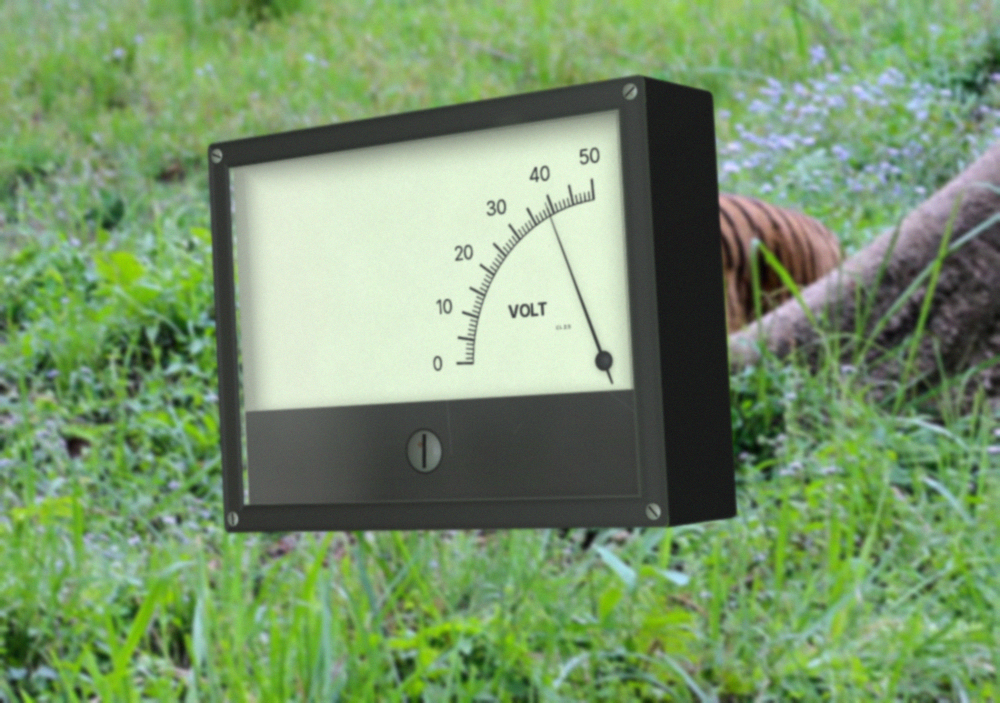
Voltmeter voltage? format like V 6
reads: V 40
